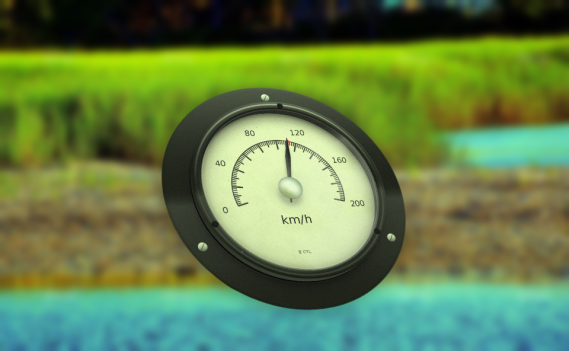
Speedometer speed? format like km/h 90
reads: km/h 110
